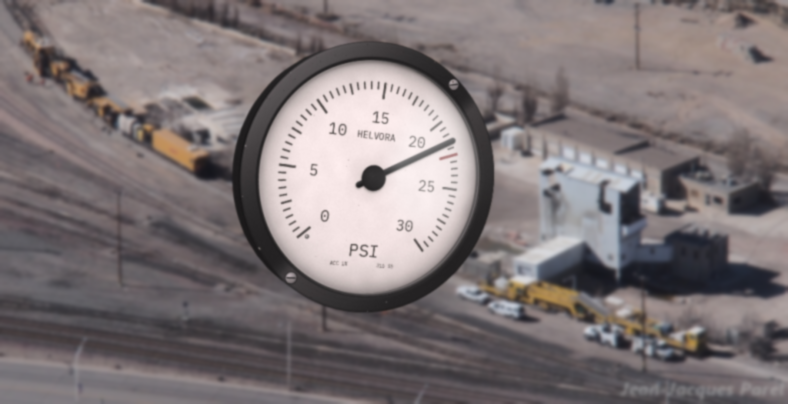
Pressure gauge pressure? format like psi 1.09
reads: psi 21.5
